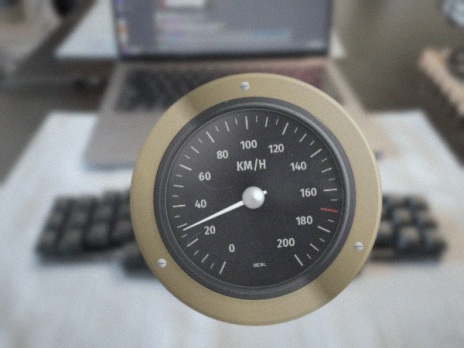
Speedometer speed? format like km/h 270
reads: km/h 27.5
